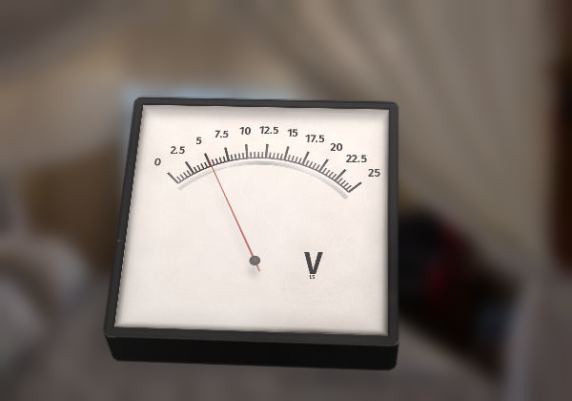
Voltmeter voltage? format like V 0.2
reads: V 5
